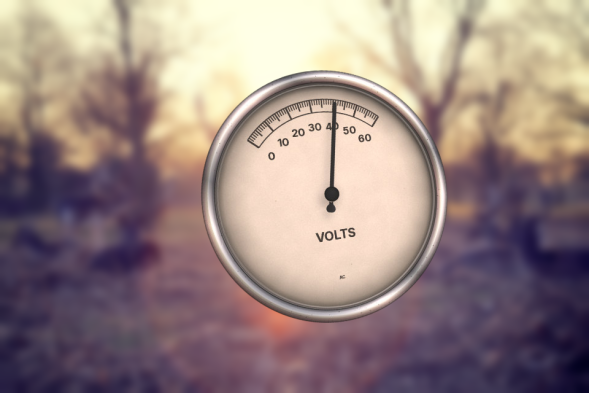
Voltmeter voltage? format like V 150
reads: V 40
